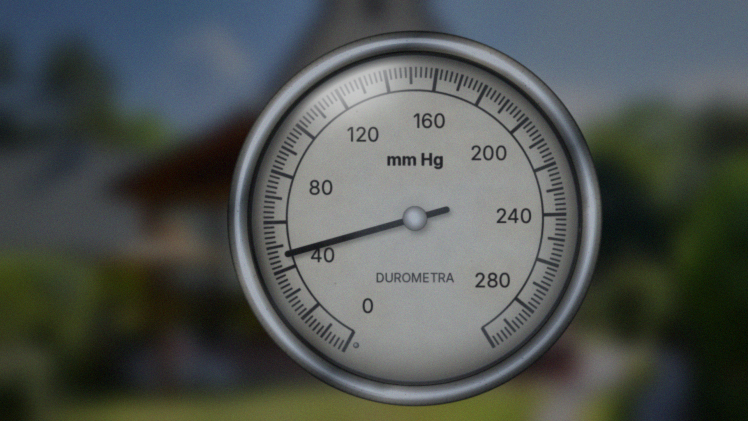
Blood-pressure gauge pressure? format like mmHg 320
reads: mmHg 46
